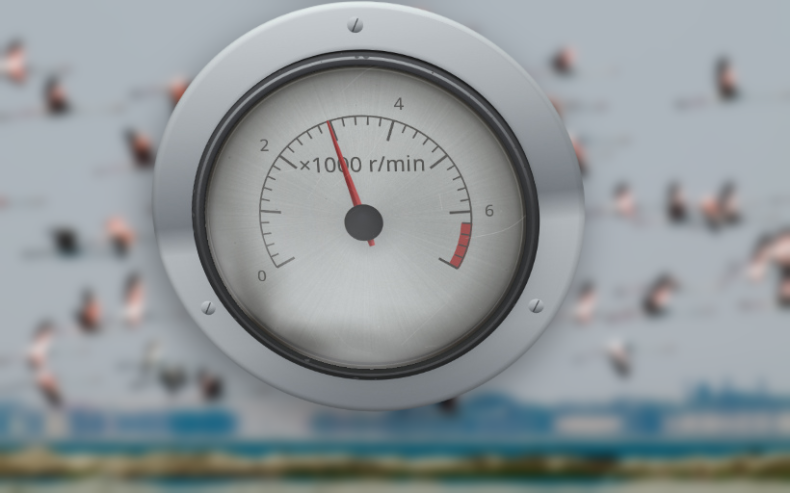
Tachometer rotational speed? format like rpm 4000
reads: rpm 3000
